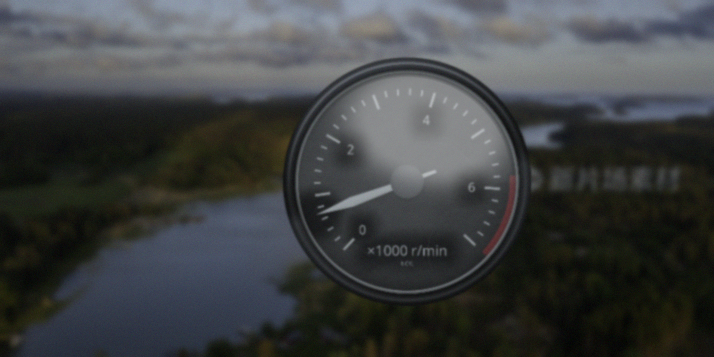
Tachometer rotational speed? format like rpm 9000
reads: rpm 700
